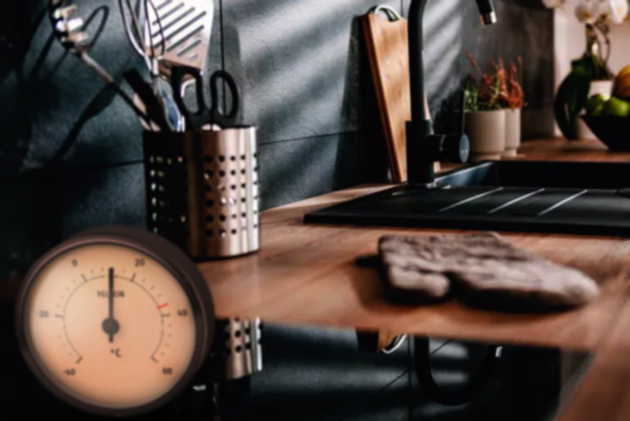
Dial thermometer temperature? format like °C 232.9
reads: °C 12
